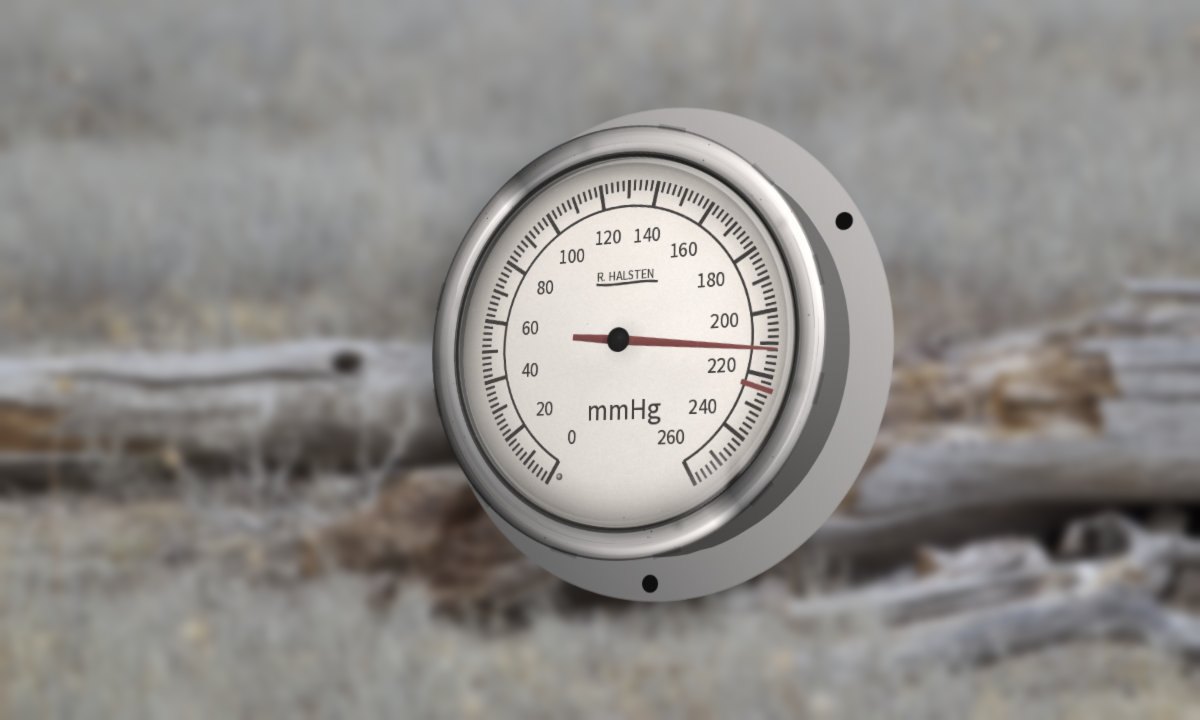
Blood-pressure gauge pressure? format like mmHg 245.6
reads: mmHg 212
